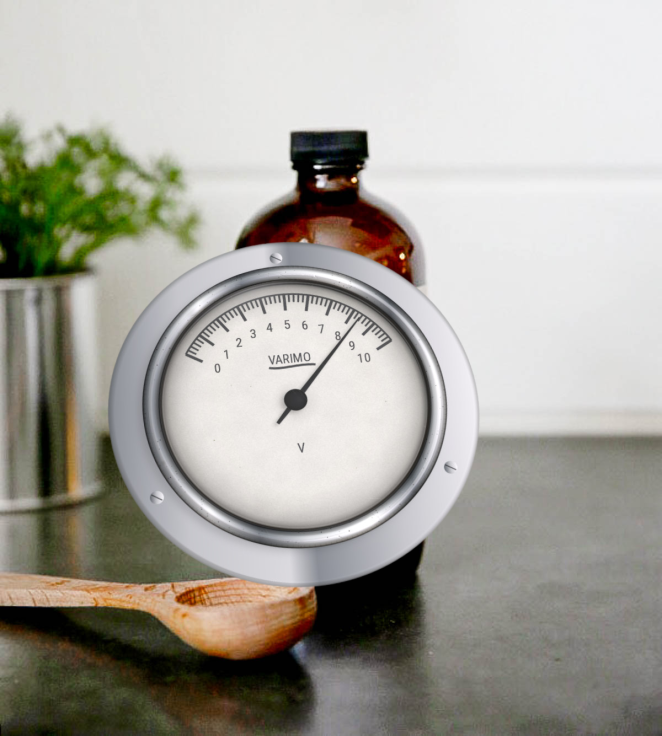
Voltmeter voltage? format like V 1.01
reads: V 8.4
